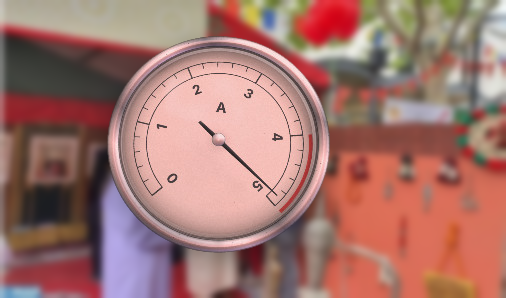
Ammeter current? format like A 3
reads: A 4.9
